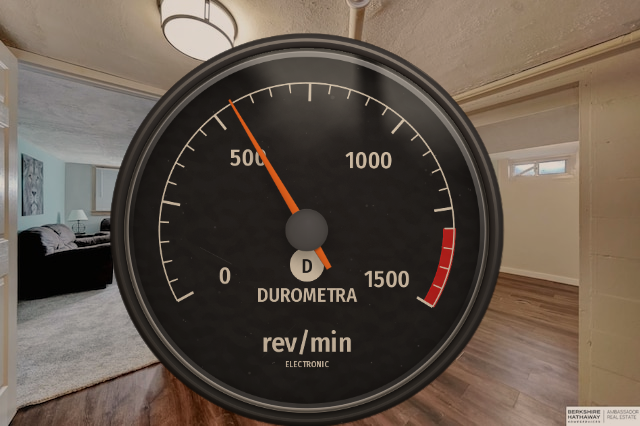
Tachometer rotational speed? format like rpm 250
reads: rpm 550
